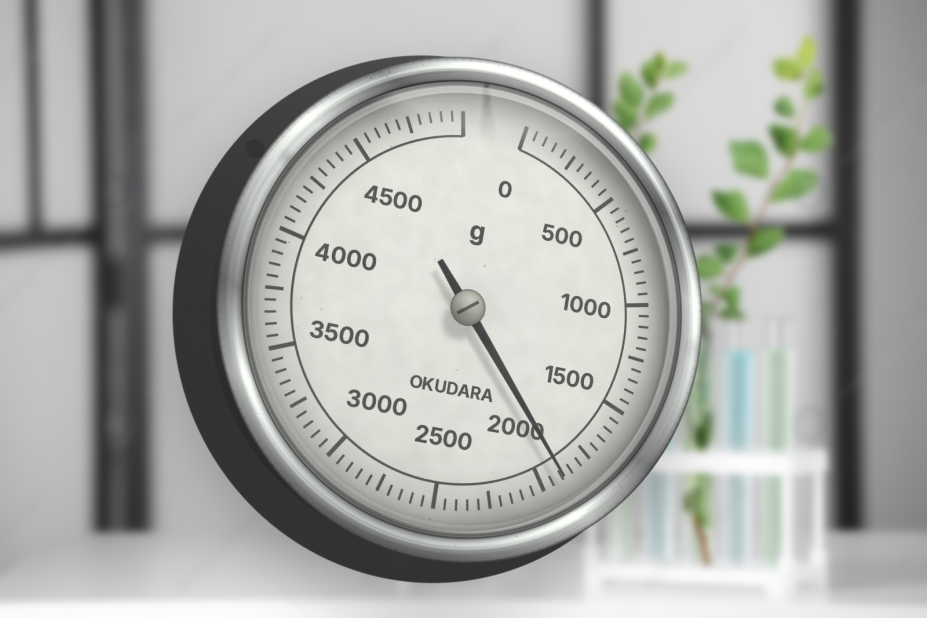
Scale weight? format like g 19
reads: g 1900
